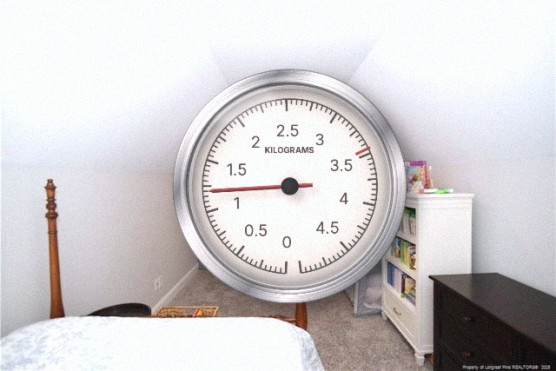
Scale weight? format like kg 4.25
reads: kg 1.2
